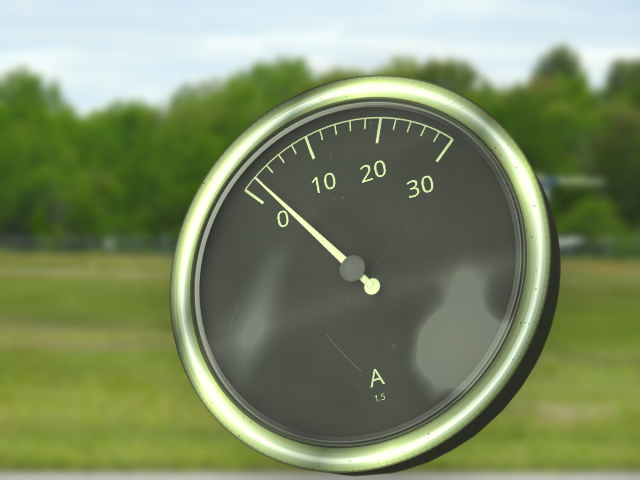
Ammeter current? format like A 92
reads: A 2
